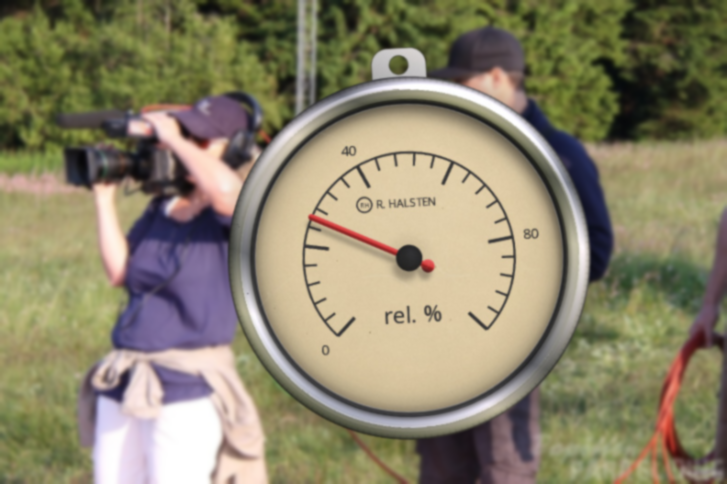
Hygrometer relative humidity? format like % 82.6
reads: % 26
